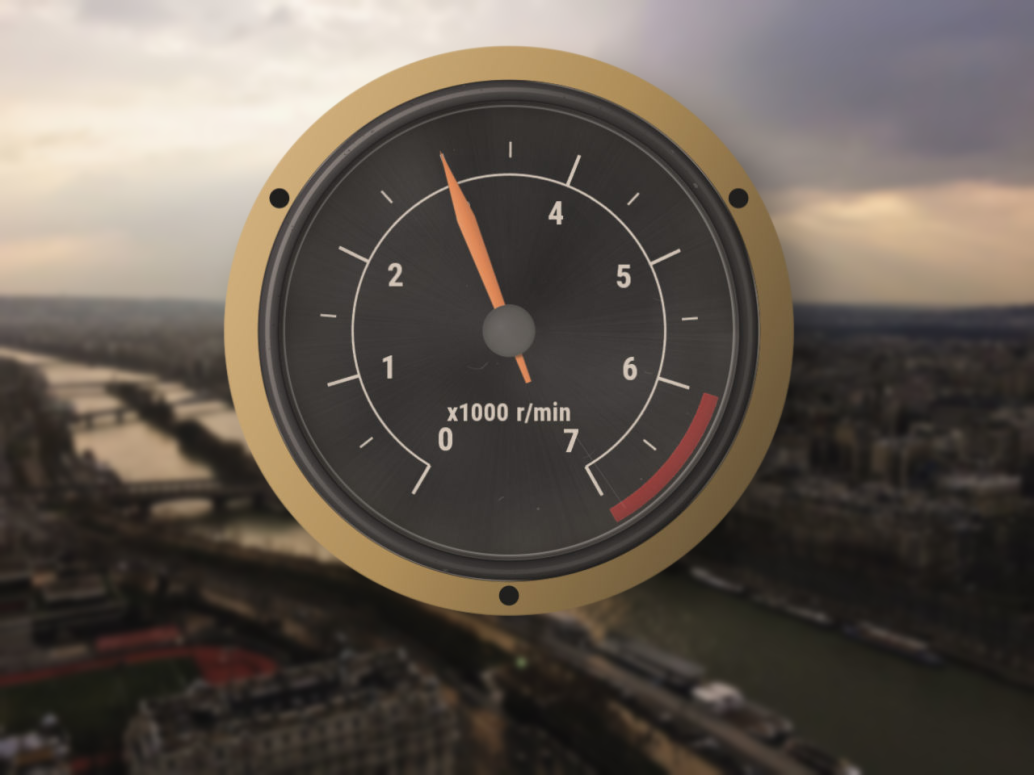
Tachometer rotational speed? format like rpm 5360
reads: rpm 3000
